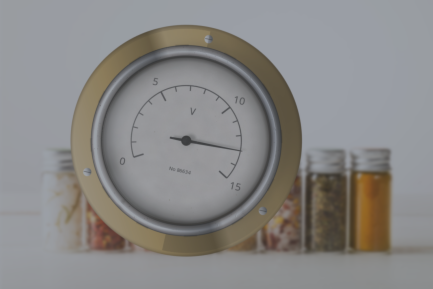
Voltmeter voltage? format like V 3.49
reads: V 13
